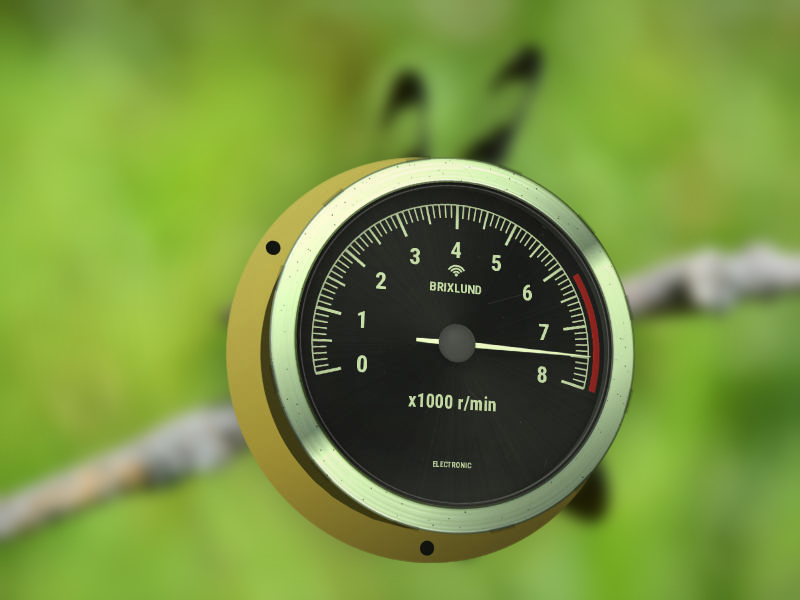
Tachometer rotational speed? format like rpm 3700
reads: rpm 7500
